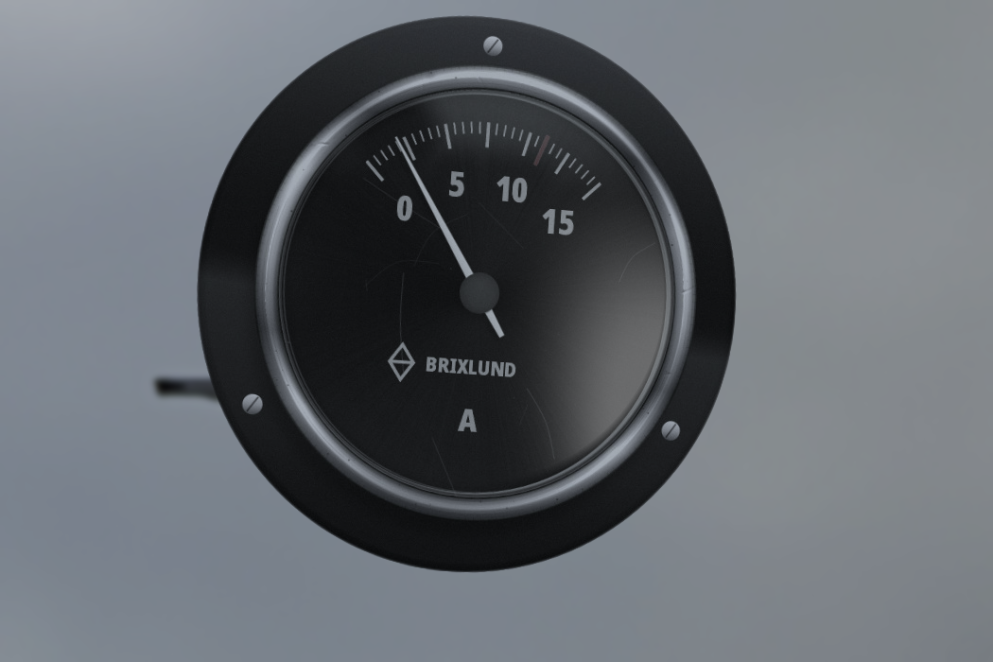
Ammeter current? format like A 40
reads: A 2
